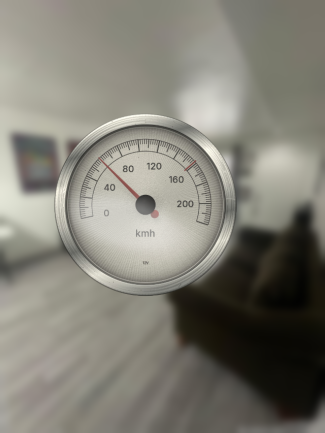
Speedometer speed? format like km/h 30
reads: km/h 60
